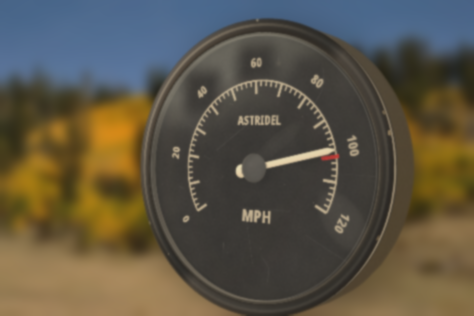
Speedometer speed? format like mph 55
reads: mph 100
